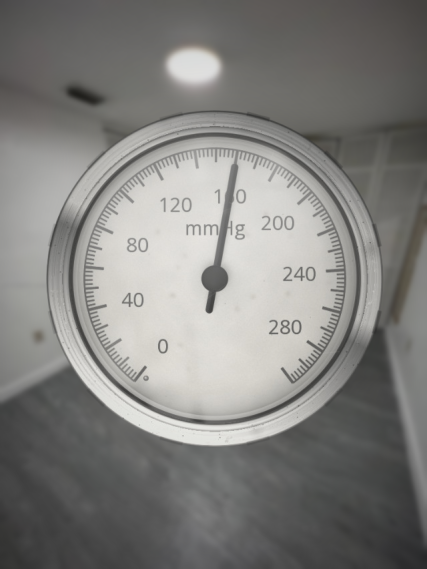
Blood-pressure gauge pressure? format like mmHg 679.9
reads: mmHg 160
